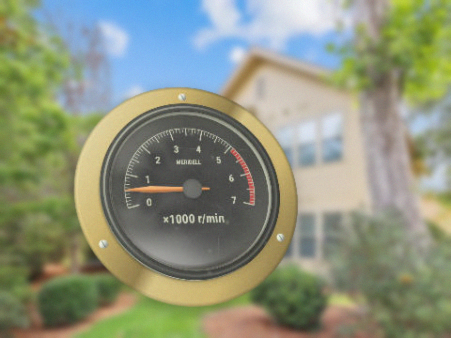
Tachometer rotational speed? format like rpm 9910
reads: rpm 500
